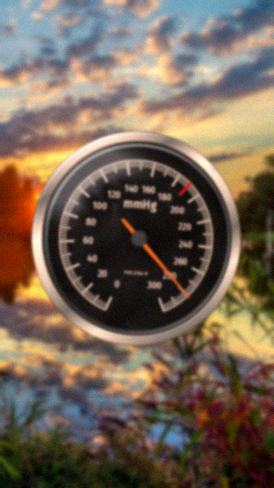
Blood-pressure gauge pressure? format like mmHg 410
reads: mmHg 280
